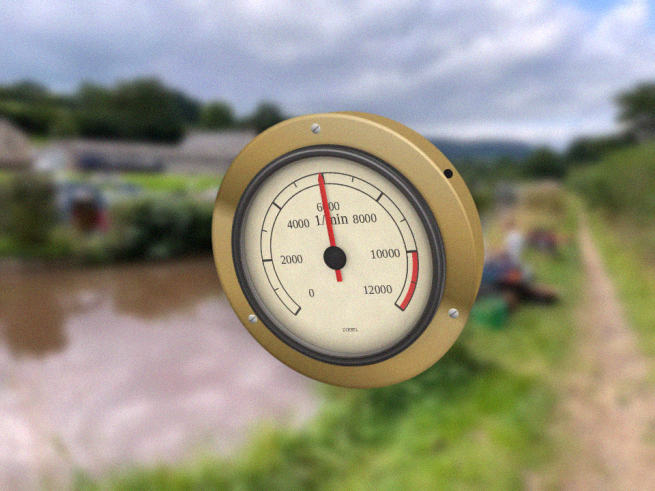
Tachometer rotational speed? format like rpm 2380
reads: rpm 6000
